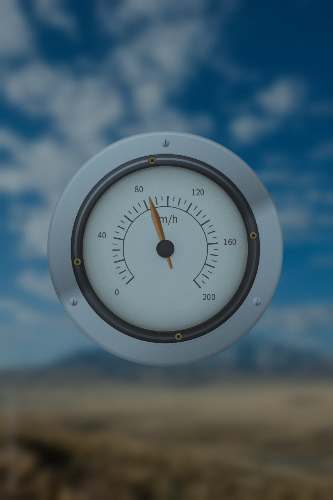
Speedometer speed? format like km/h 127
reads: km/h 85
